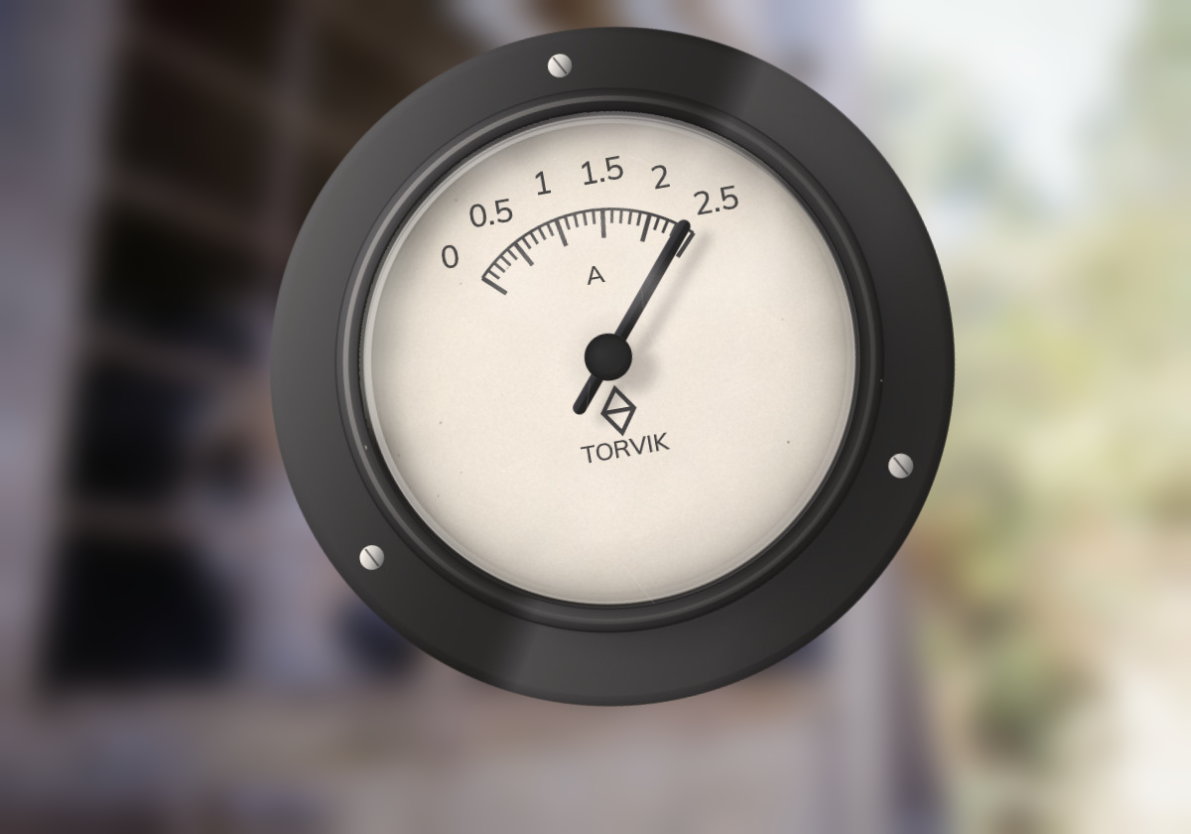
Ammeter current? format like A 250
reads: A 2.4
